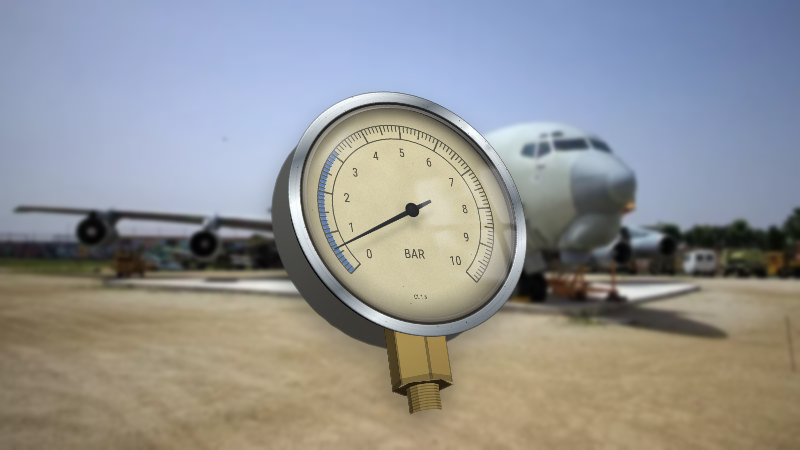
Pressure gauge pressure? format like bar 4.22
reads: bar 0.6
